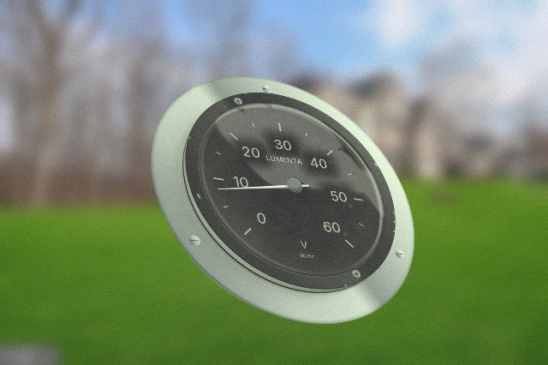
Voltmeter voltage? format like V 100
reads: V 7.5
